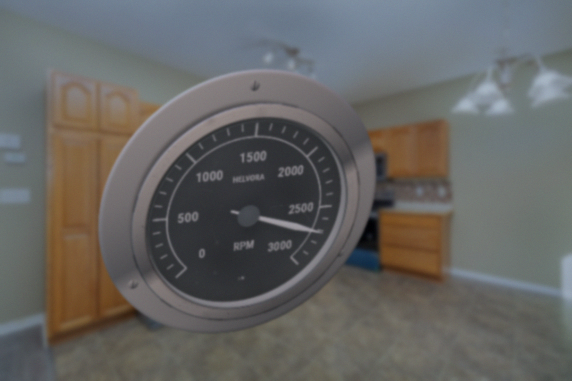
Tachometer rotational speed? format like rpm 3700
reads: rpm 2700
